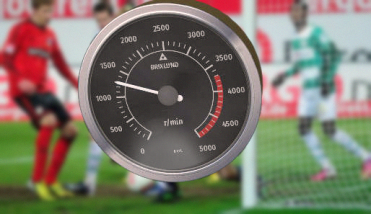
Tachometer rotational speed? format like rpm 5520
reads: rpm 1300
